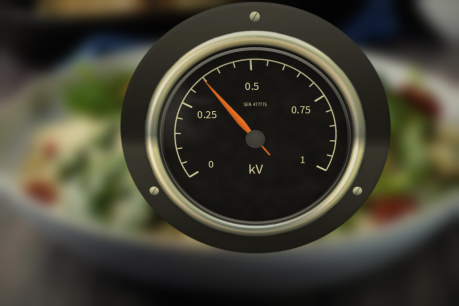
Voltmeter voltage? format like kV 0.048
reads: kV 0.35
